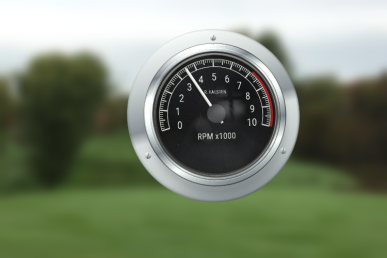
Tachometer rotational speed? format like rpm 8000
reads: rpm 3500
